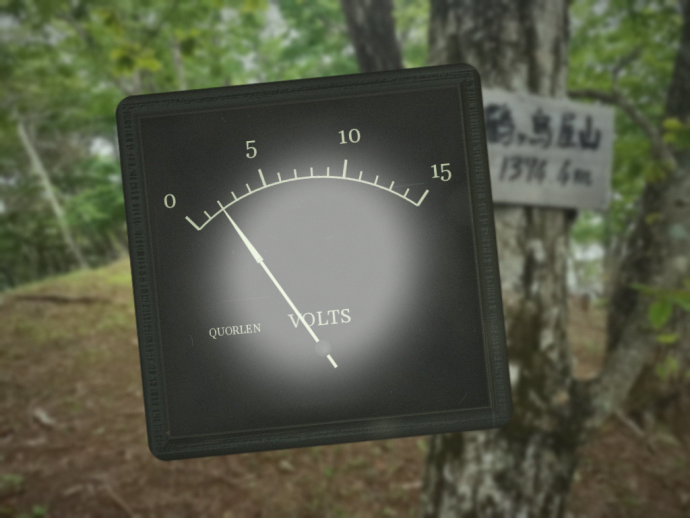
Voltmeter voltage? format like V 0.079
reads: V 2
